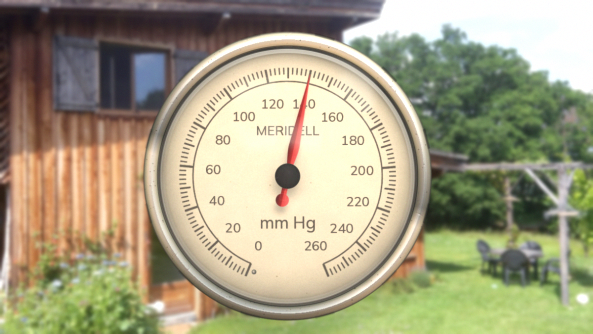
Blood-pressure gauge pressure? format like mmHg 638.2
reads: mmHg 140
